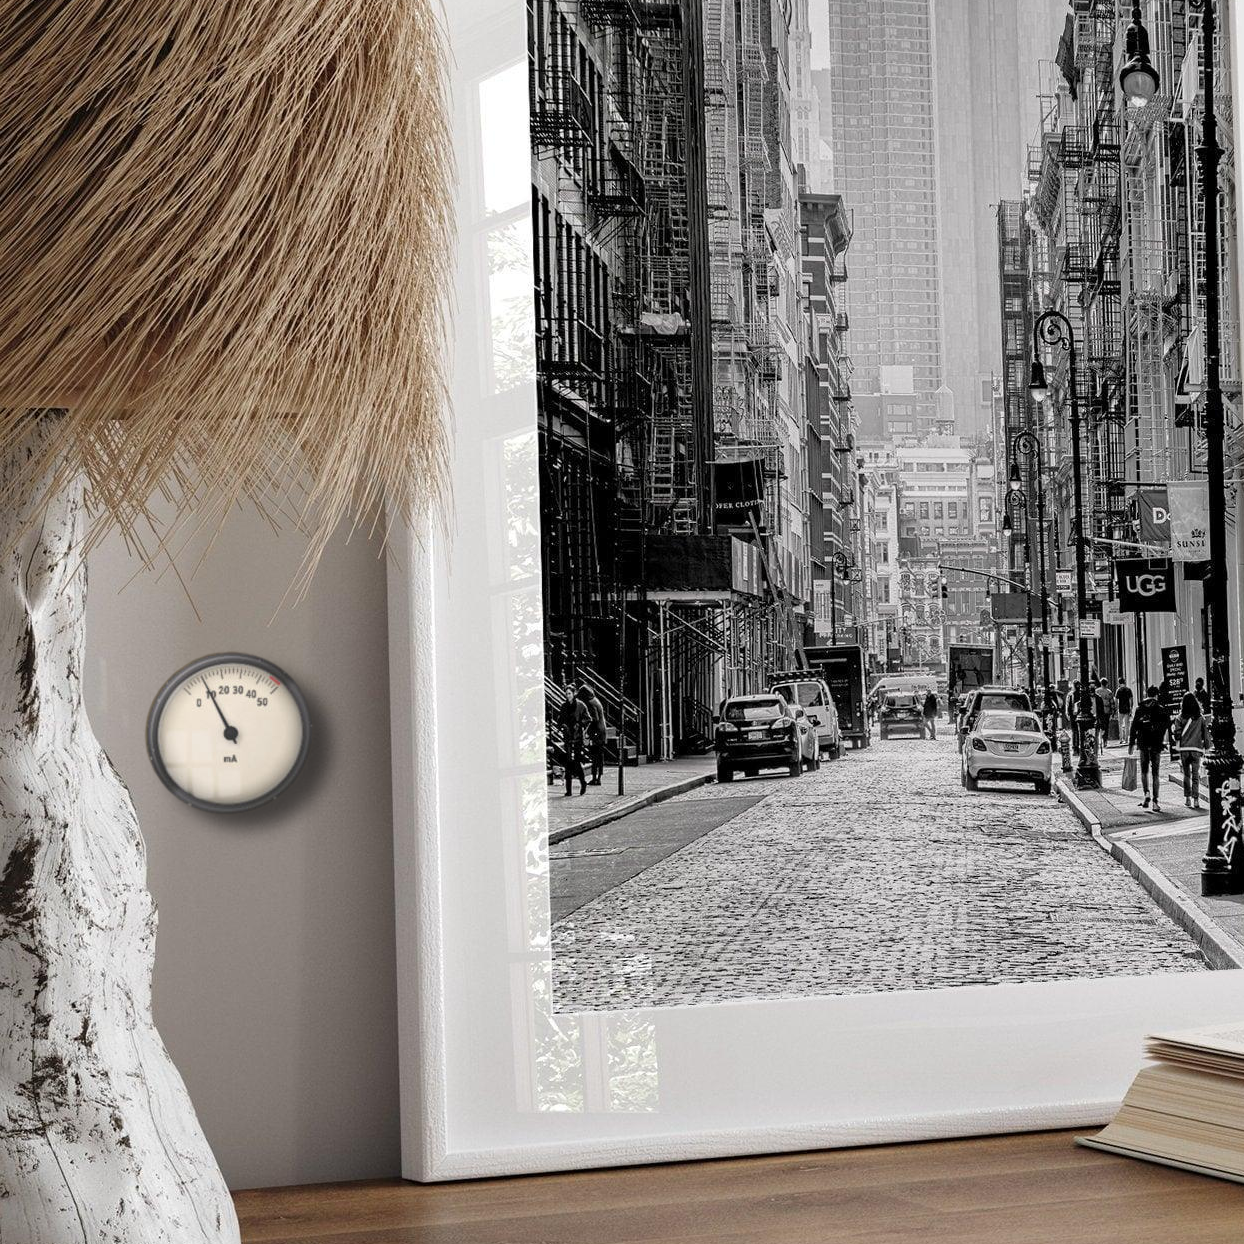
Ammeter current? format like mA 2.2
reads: mA 10
